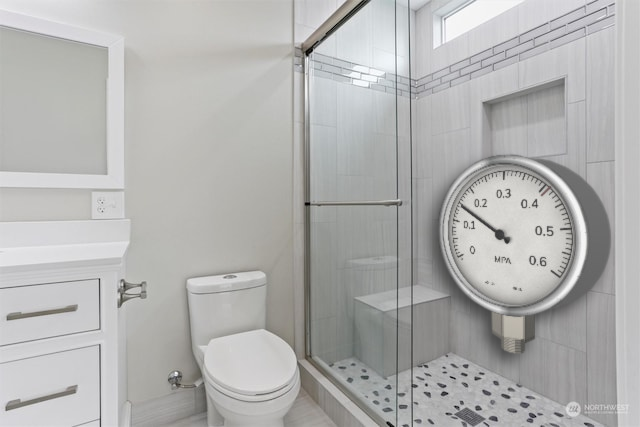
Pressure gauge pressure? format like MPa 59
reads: MPa 0.15
